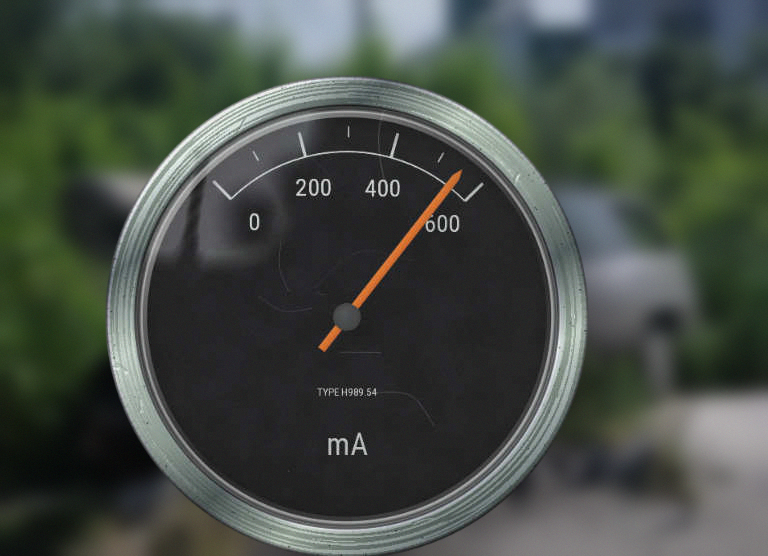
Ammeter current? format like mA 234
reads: mA 550
